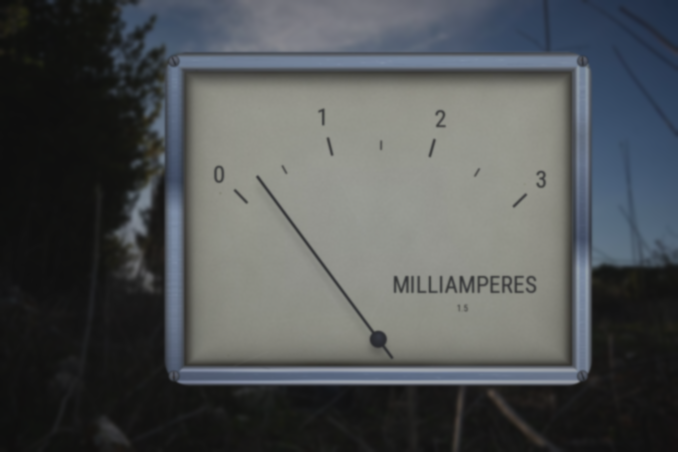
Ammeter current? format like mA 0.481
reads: mA 0.25
